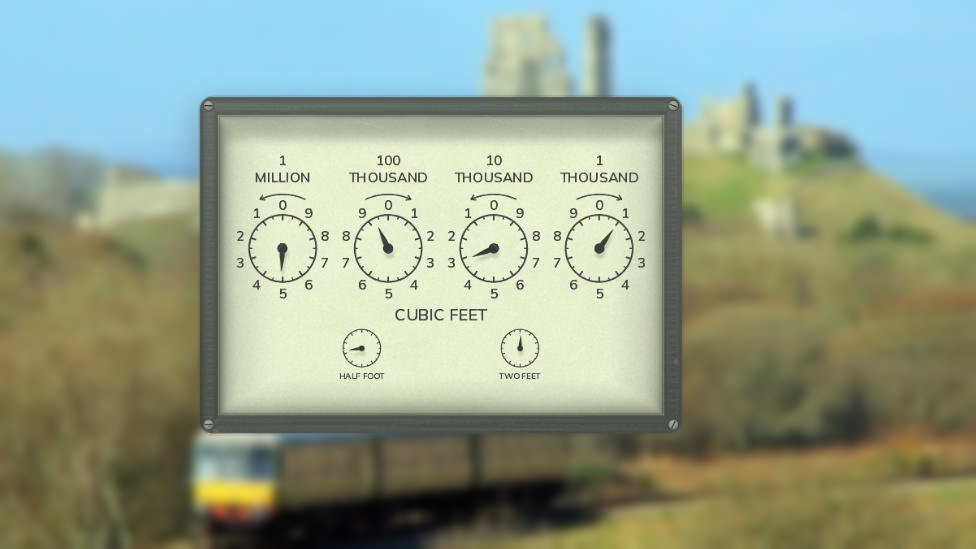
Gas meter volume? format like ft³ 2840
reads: ft³ 493100
